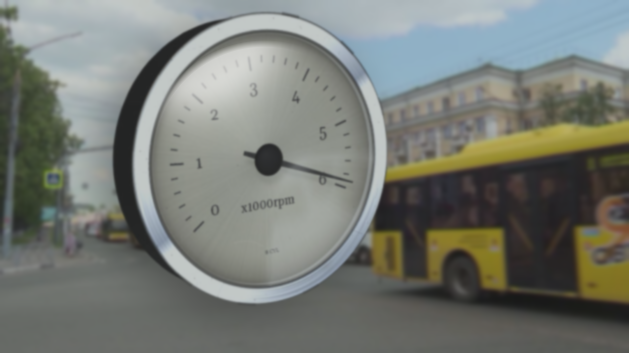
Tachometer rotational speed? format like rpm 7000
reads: rpm 5900
